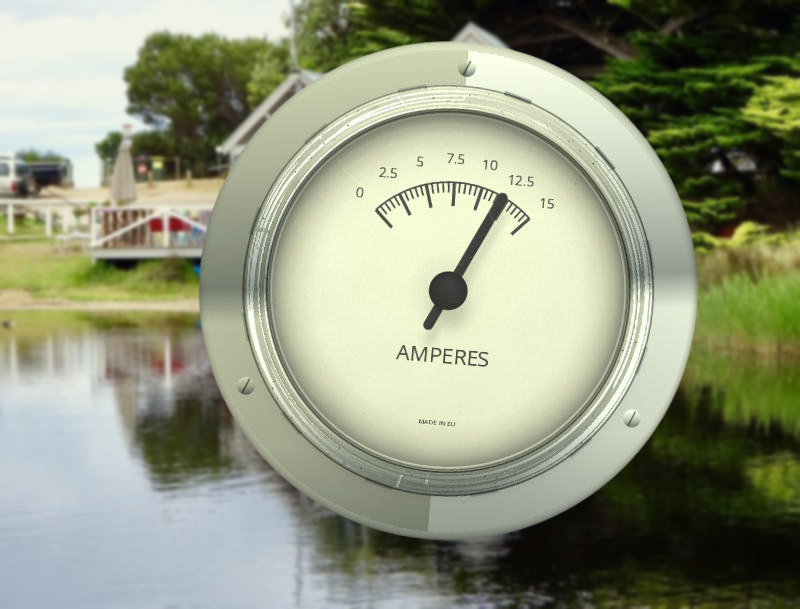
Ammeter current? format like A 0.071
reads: A 12
